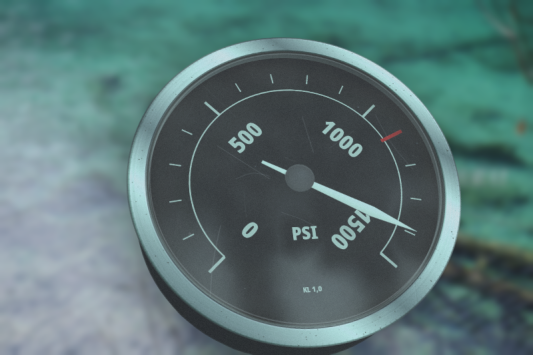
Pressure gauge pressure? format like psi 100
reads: psi 1400
